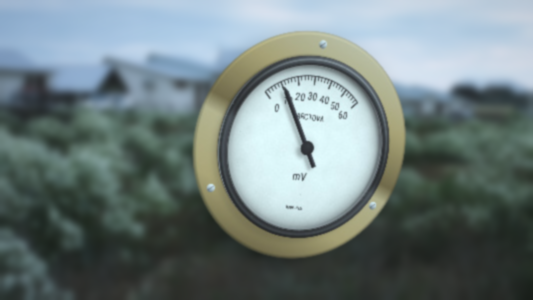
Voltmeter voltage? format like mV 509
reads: mV 10
